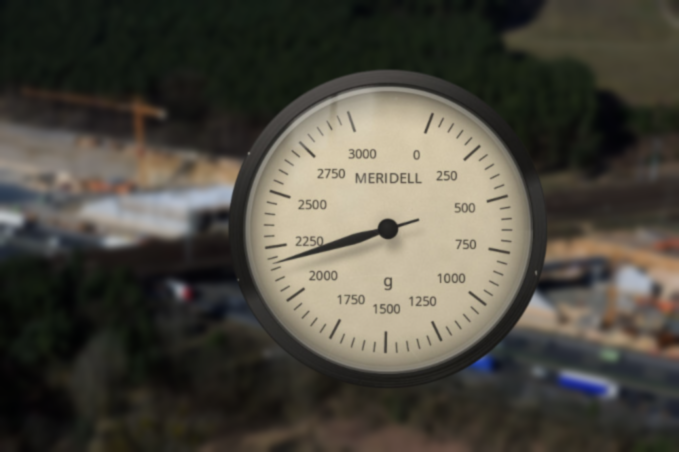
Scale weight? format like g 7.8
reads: g 2175
